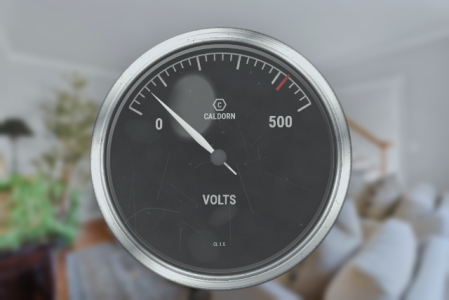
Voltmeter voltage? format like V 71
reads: V 60
